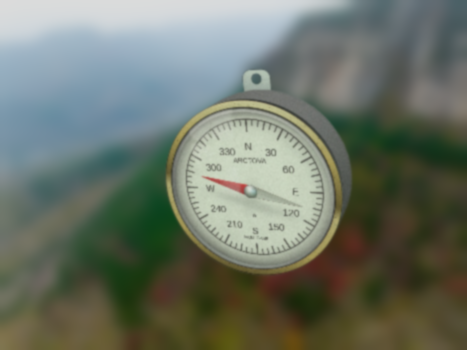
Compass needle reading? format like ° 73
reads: ° 285
